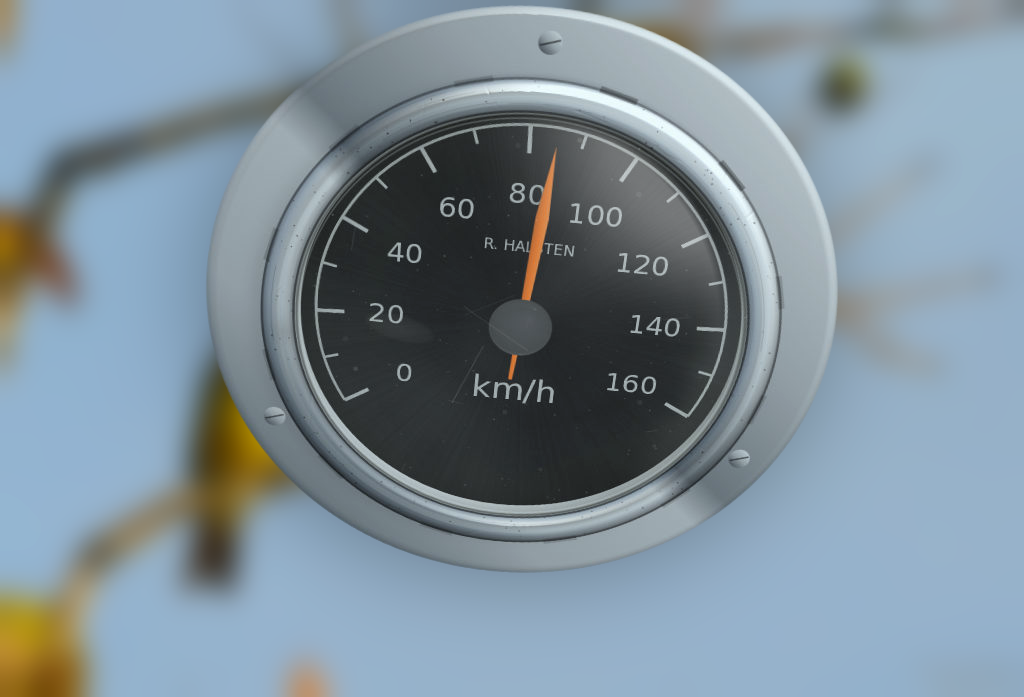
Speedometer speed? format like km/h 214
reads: km/h 85
